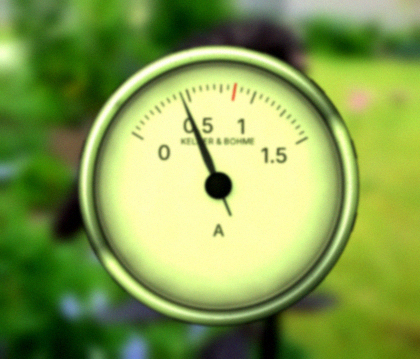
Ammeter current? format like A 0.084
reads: A 0.45
